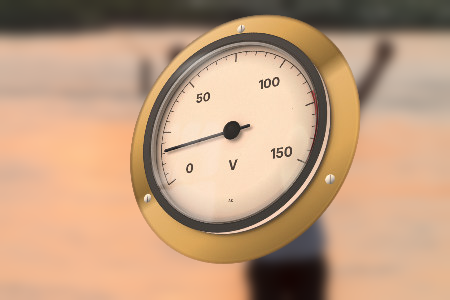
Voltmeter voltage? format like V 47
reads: V 15
